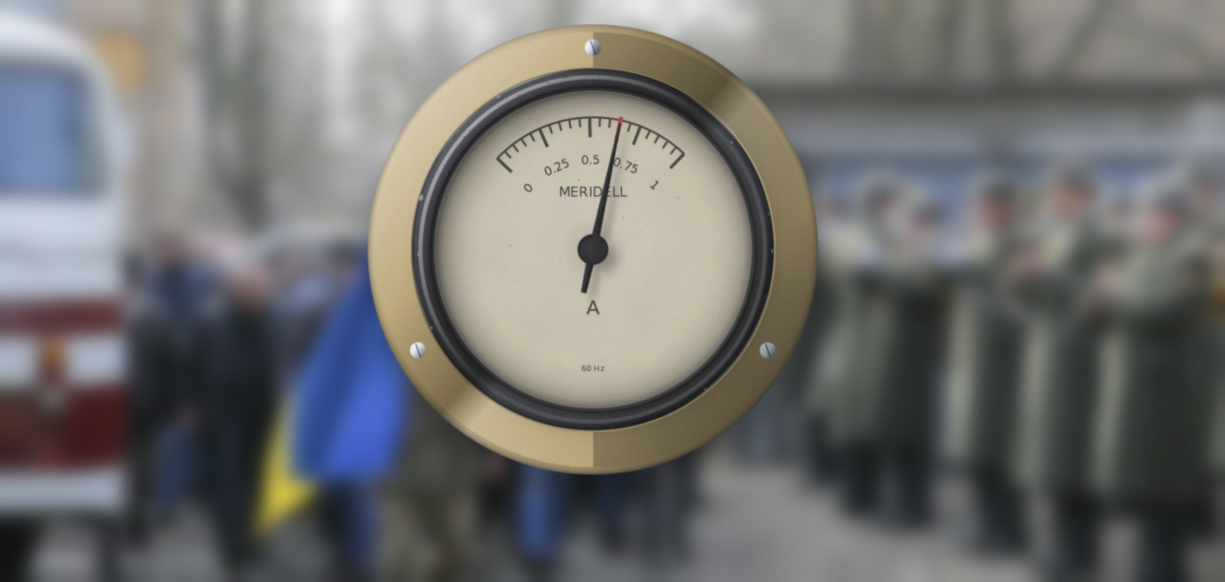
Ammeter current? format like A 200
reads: A 0.65
